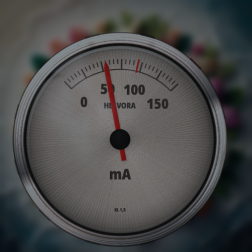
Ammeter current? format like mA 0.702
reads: mA 55
